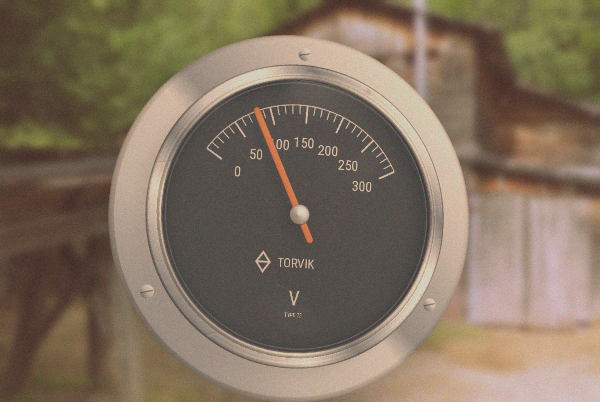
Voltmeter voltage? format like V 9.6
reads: V 80
